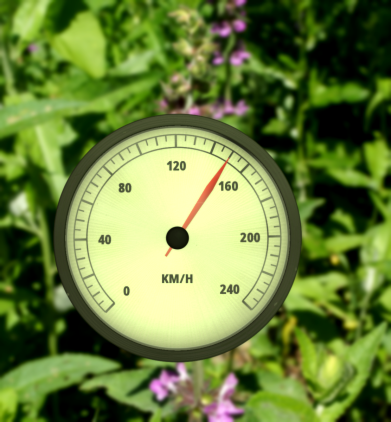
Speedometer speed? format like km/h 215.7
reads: km/h 150
